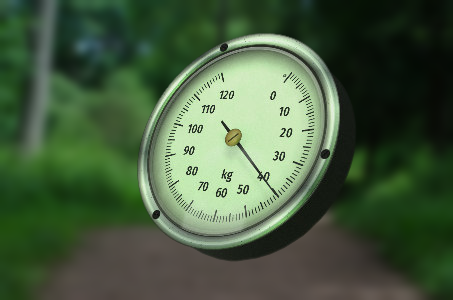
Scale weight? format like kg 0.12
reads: kg 40
